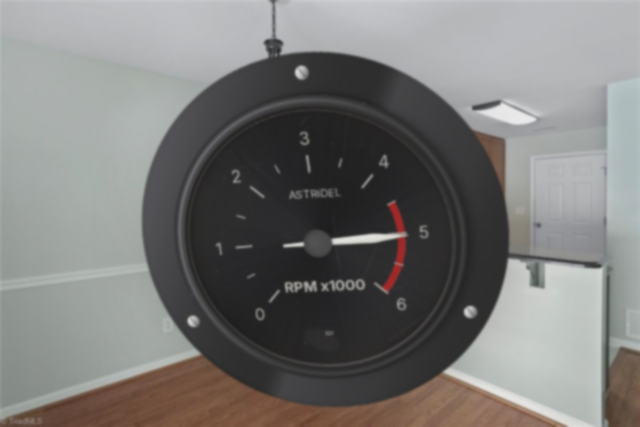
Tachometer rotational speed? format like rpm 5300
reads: rpm 5000
